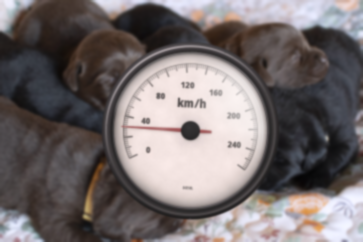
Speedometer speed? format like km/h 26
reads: km/h 30
